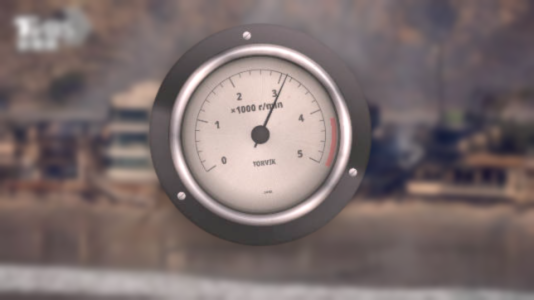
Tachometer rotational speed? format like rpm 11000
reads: rpm 3100
